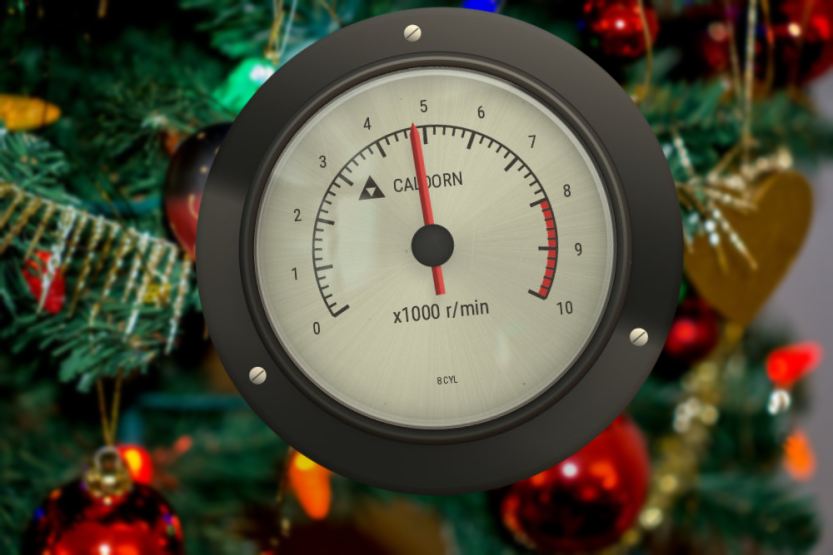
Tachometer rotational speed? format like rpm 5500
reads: rpm 4800
